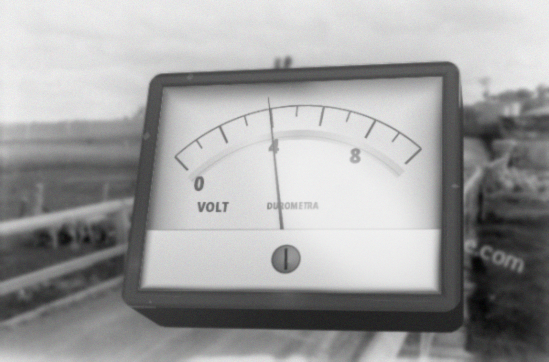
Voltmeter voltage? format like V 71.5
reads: V 4
